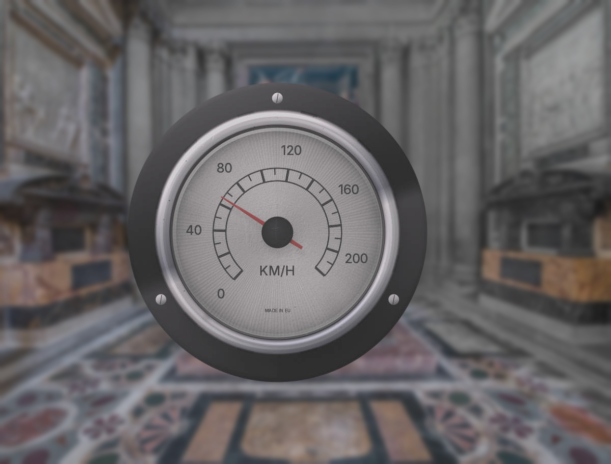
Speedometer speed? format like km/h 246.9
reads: km/h 65
